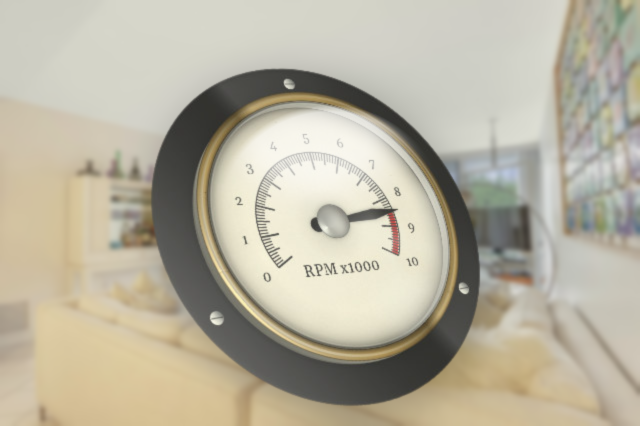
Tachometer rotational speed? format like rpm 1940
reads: rpm 8500
